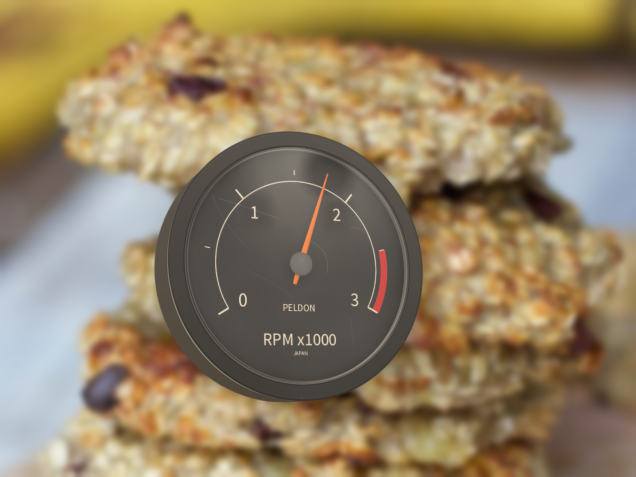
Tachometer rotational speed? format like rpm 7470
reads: rpm 1750
